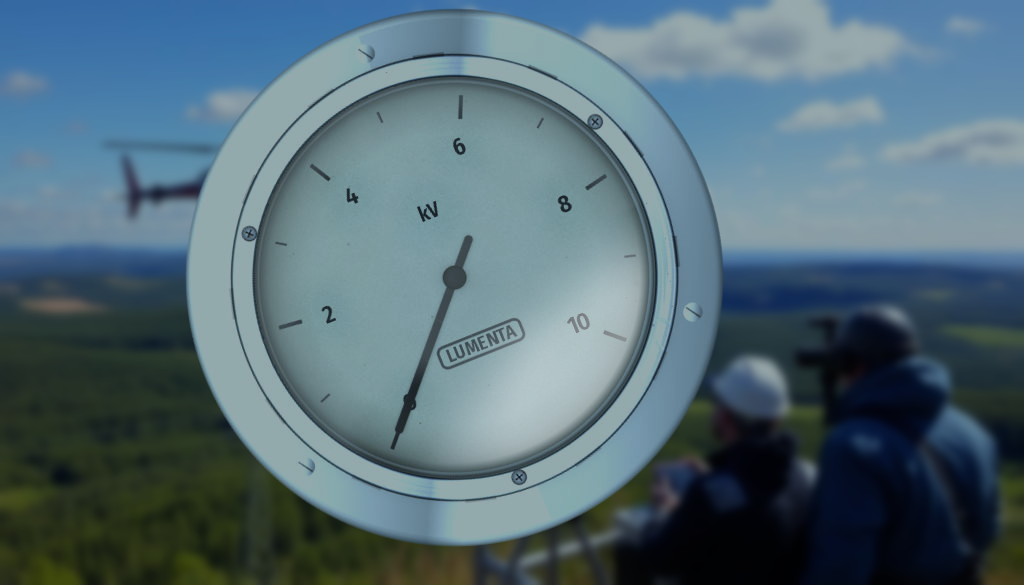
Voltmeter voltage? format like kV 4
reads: kV 0
